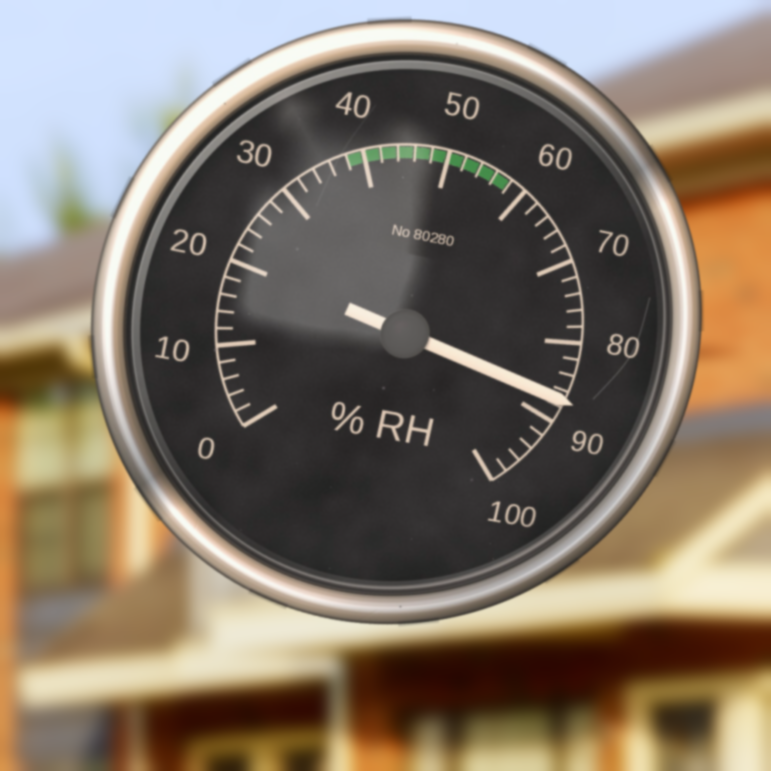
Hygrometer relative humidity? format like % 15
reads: % 87
